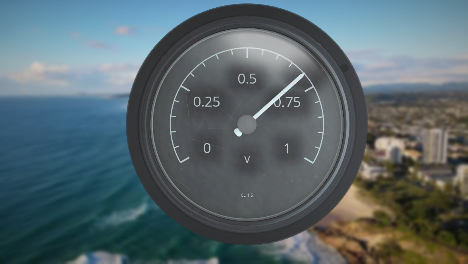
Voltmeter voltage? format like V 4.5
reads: V 0.7
